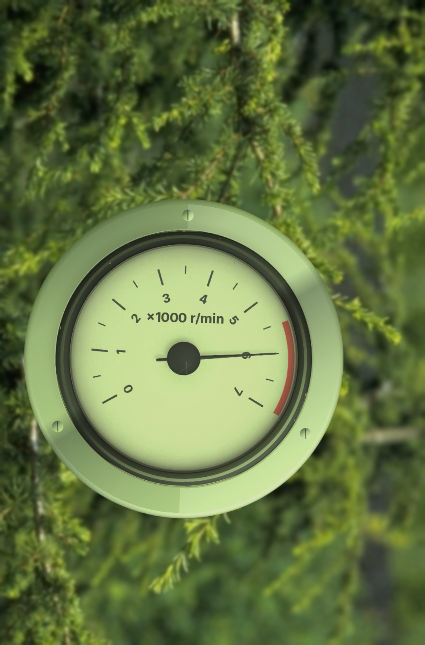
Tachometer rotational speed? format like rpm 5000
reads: rpm 6000
